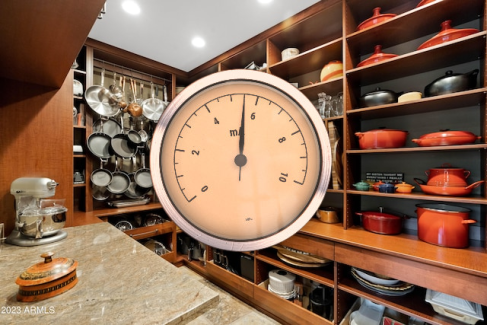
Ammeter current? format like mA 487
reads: mA 5.5
